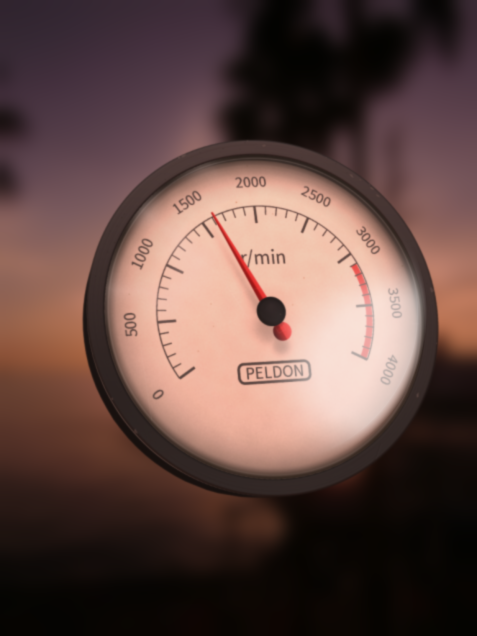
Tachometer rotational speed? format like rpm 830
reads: rpm 1600
